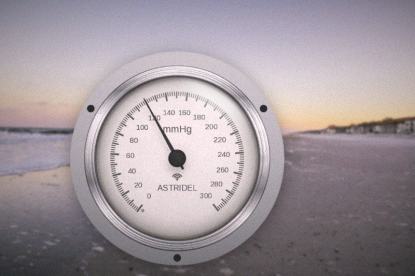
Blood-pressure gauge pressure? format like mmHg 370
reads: mmHg 120
